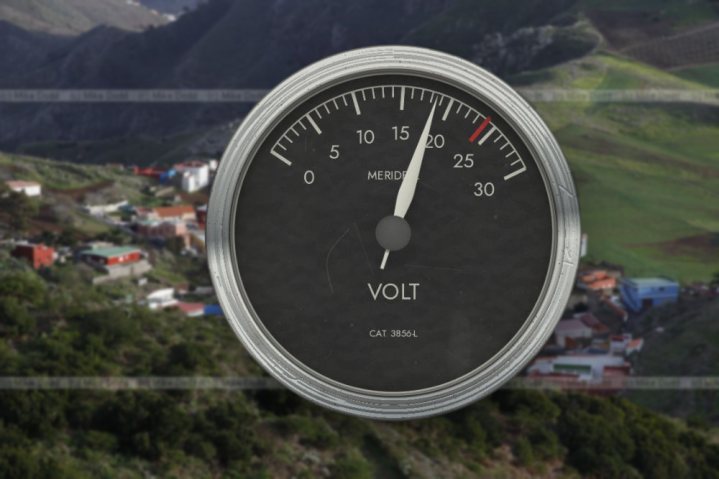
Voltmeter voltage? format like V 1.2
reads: V 18.5
